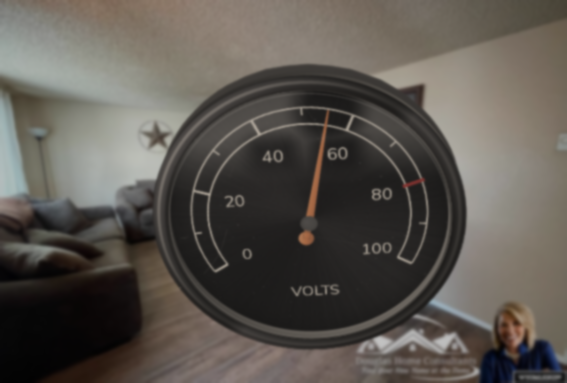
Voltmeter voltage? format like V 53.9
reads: V 55
